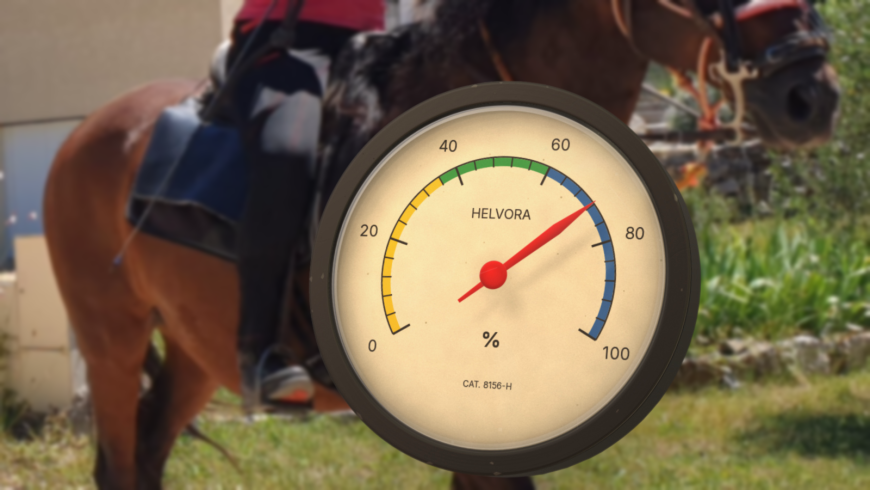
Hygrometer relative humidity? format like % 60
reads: % 72
